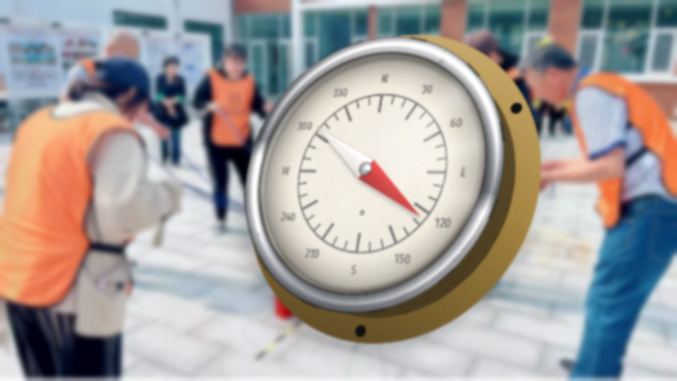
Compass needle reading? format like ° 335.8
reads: ° 125
